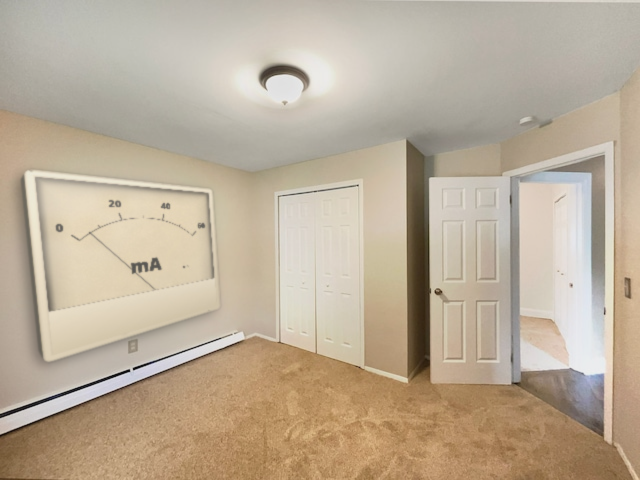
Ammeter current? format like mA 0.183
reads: mA 5
